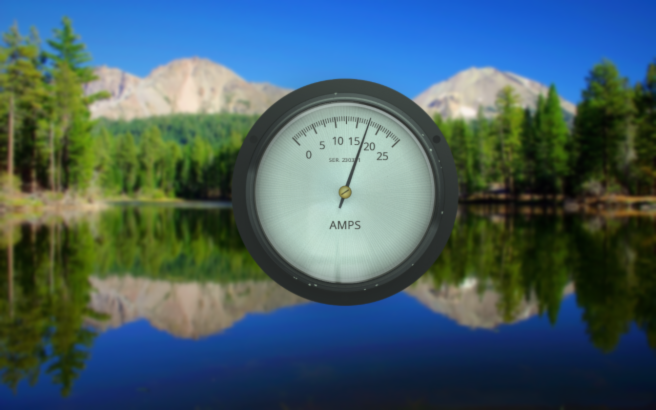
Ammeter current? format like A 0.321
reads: A 17.5
